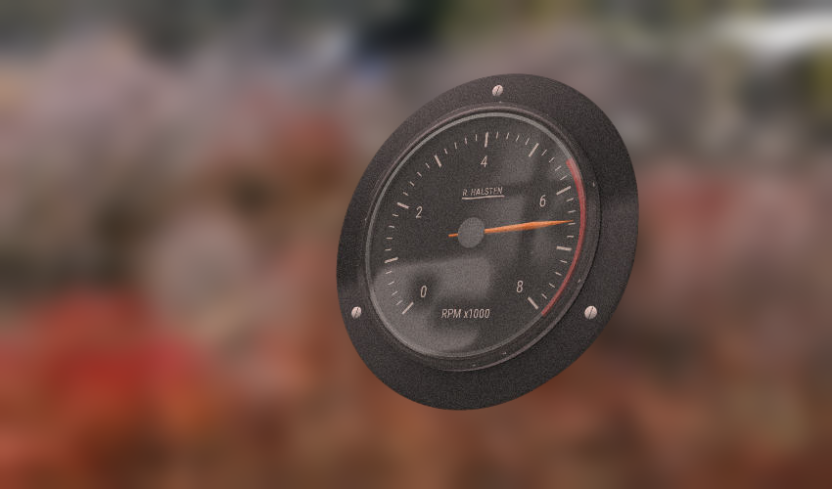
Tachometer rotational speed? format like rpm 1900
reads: rpm 6600
